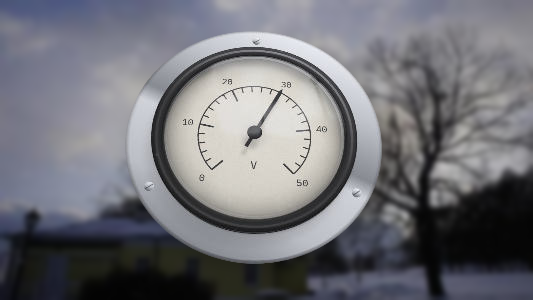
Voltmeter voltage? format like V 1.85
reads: V 30
